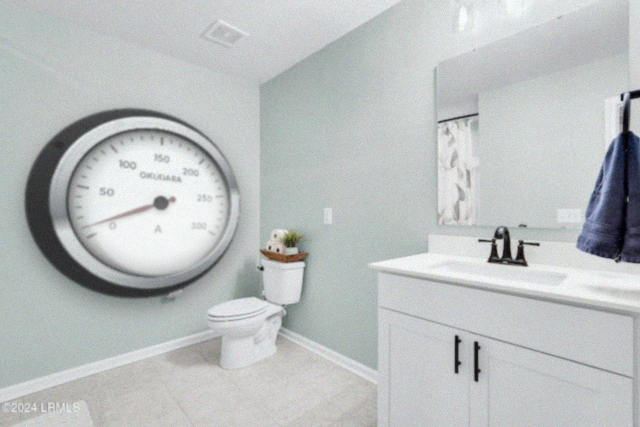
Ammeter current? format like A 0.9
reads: A 10
